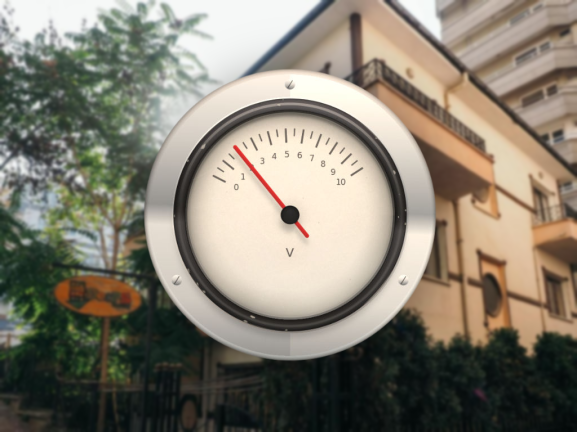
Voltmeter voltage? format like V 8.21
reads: V 2
